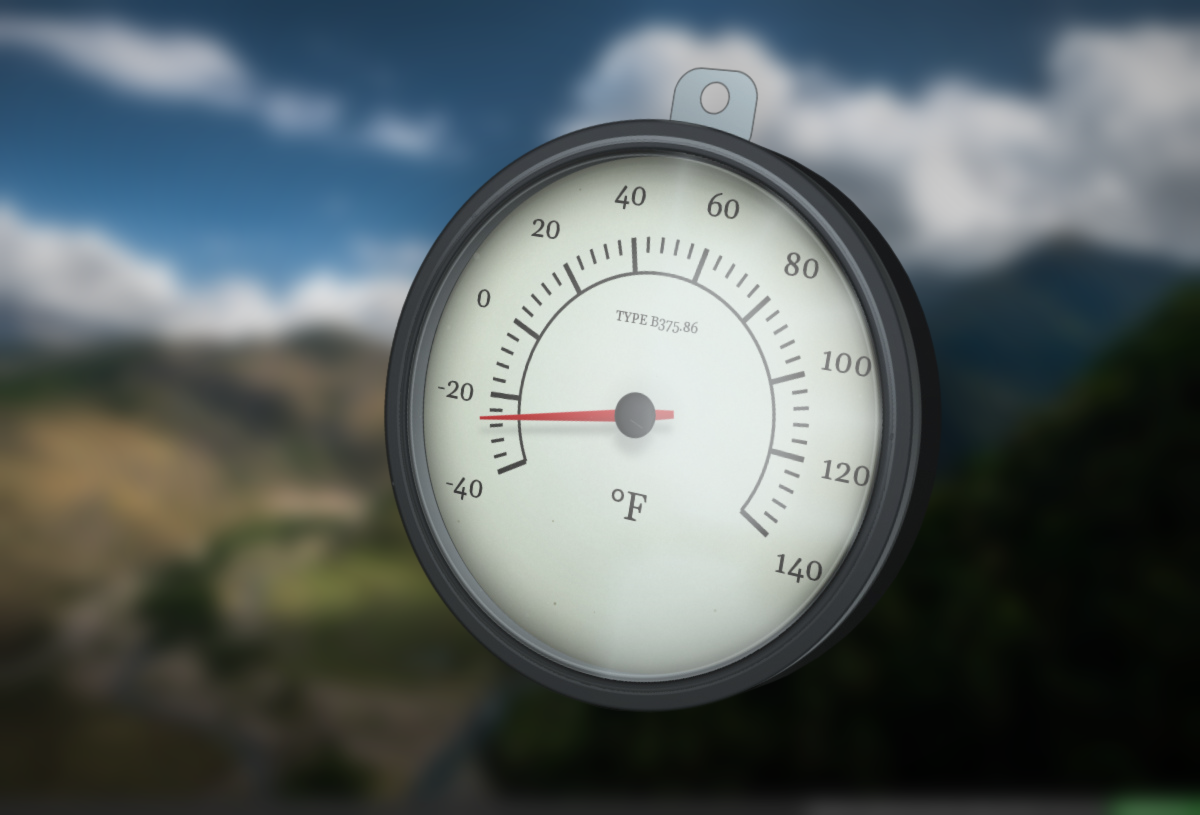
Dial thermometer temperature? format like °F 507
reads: °F -26
